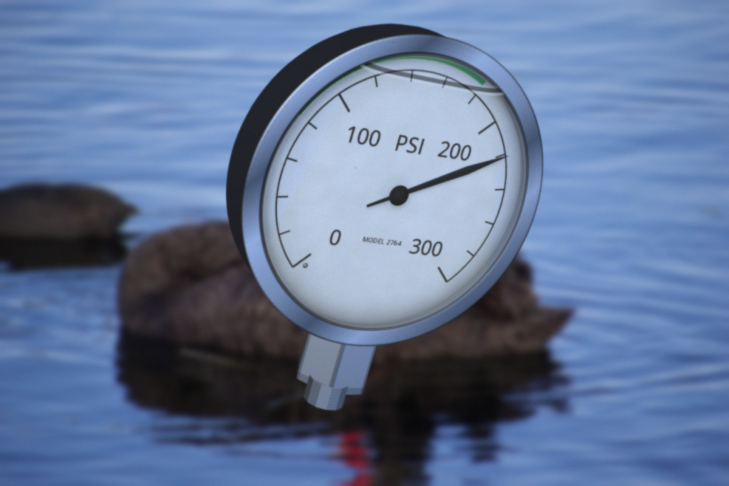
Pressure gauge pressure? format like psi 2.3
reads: psi 220
